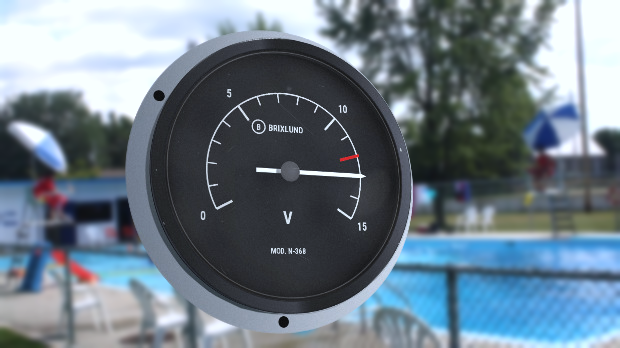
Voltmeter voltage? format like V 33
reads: V 13
